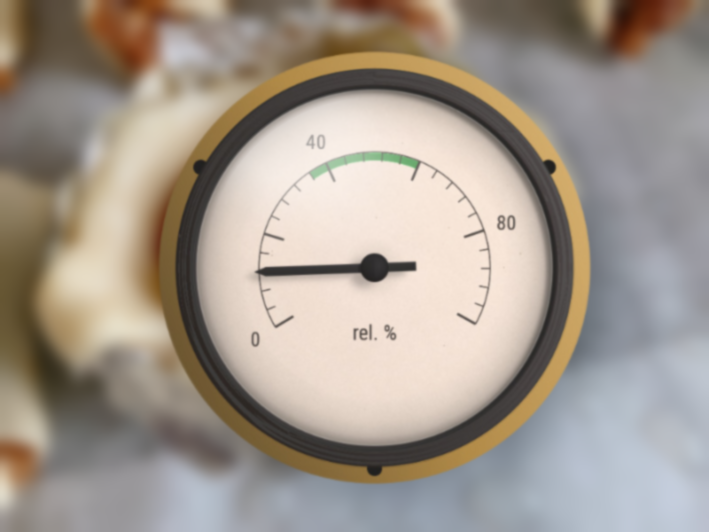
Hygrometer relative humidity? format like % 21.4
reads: % 12
